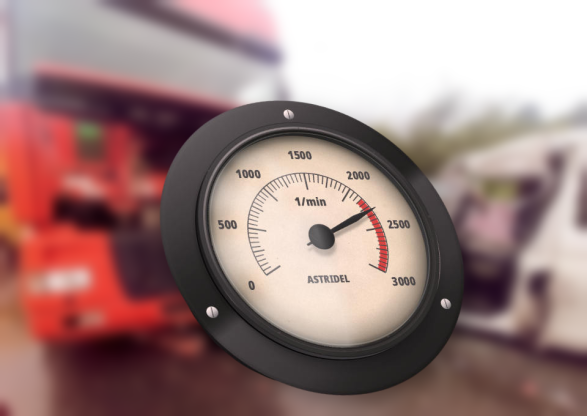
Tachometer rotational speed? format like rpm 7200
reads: rpm 2300
